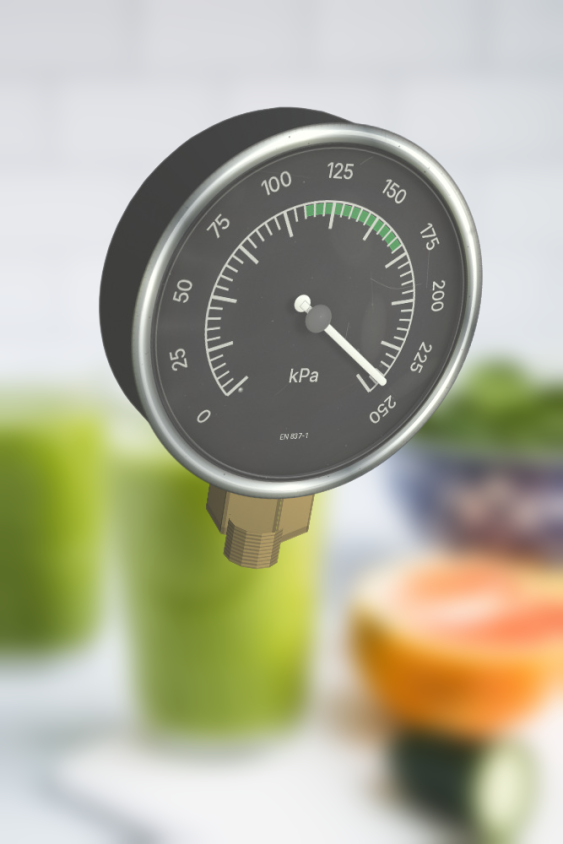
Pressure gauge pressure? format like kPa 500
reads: kPa 242.5
